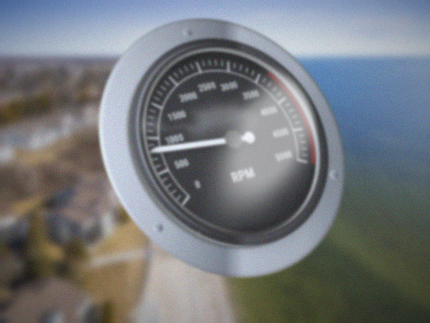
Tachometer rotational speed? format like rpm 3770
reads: rpm 800
